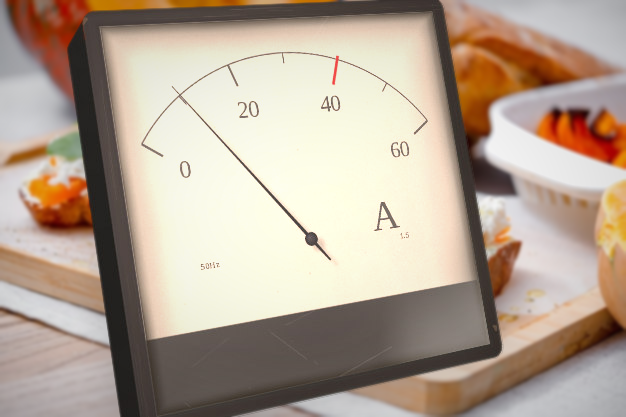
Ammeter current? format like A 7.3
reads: A 10
